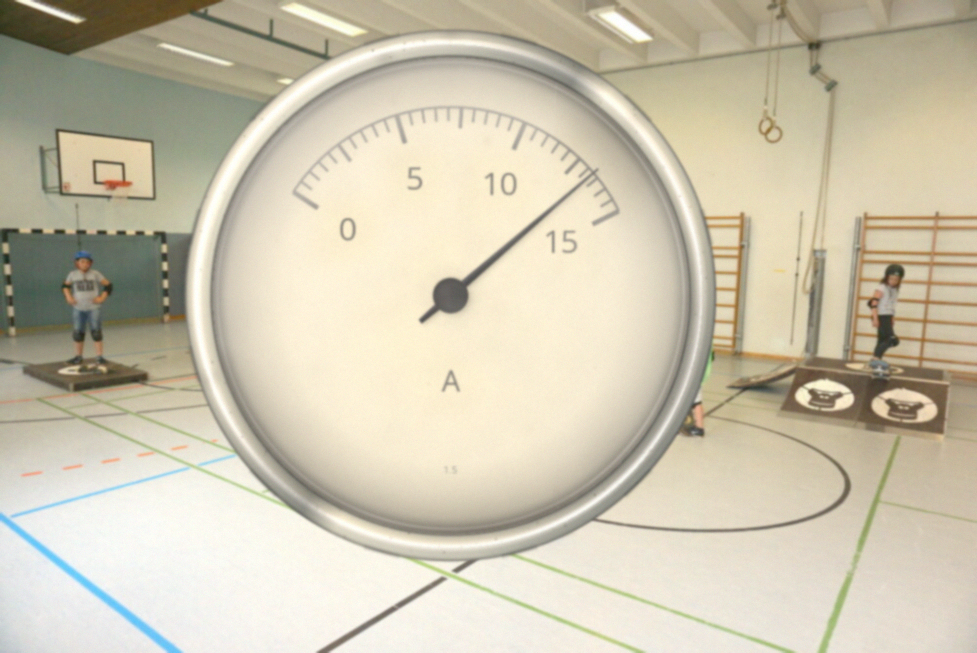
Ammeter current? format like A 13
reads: A 13.25
